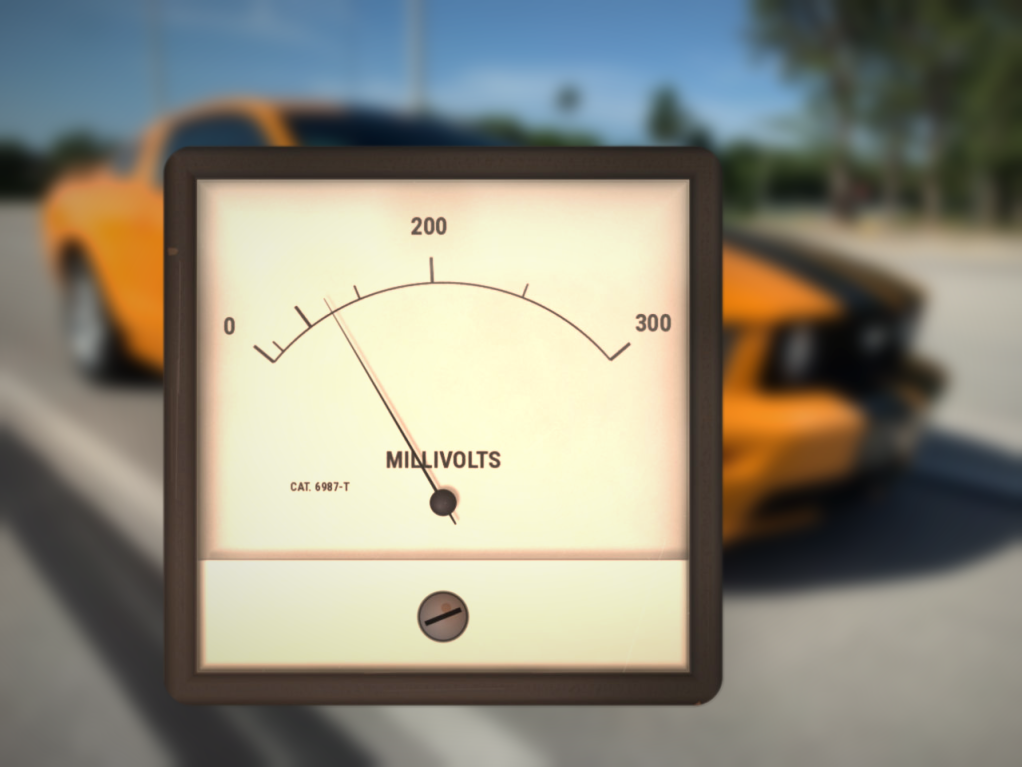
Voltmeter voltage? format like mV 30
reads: mV 125
